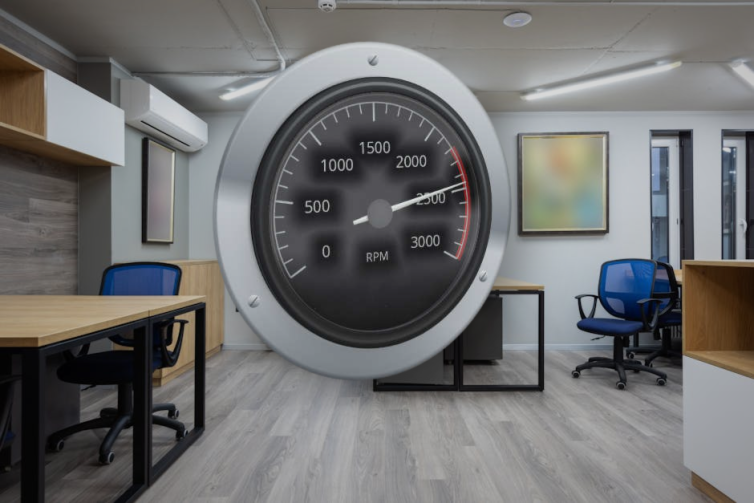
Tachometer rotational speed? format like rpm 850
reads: rpm 2450
